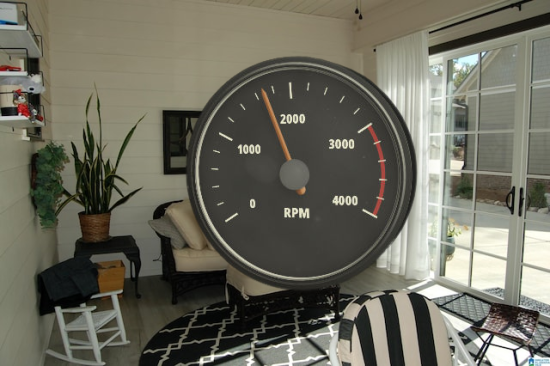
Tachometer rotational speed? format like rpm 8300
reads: rpm 1700
